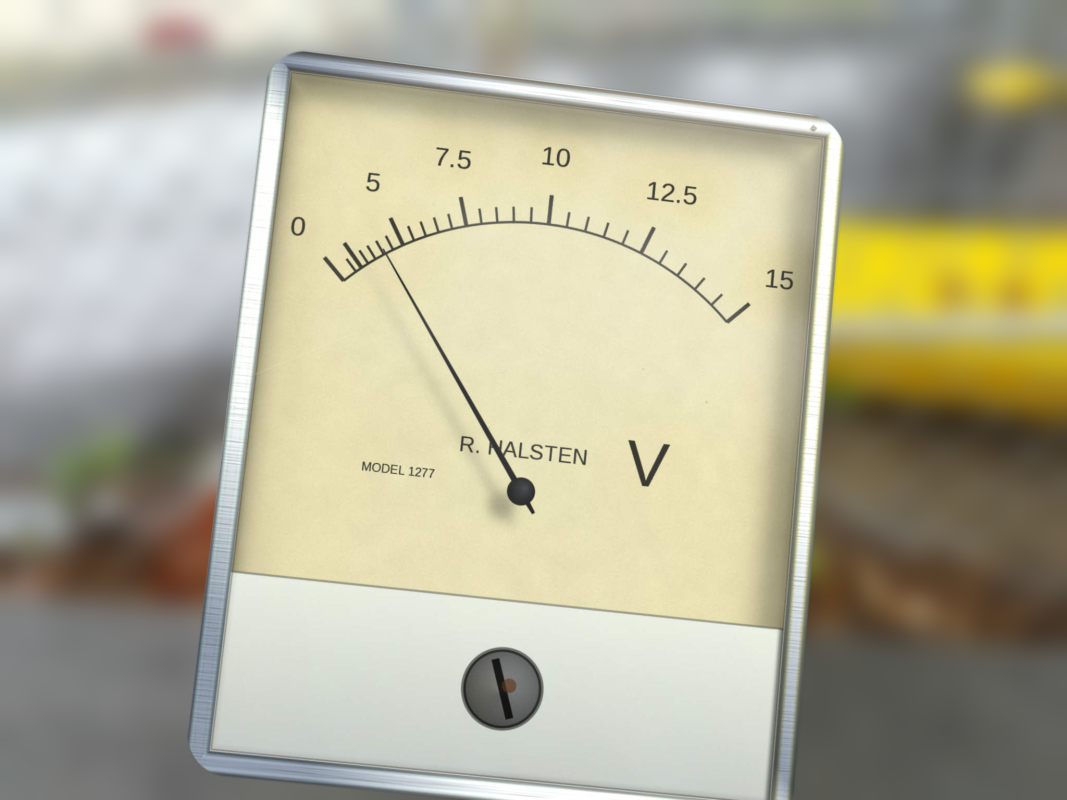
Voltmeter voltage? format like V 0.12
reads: V 4
